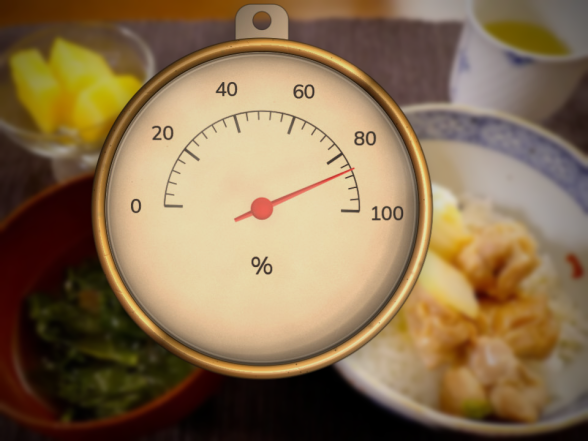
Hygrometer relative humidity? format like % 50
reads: % 86
